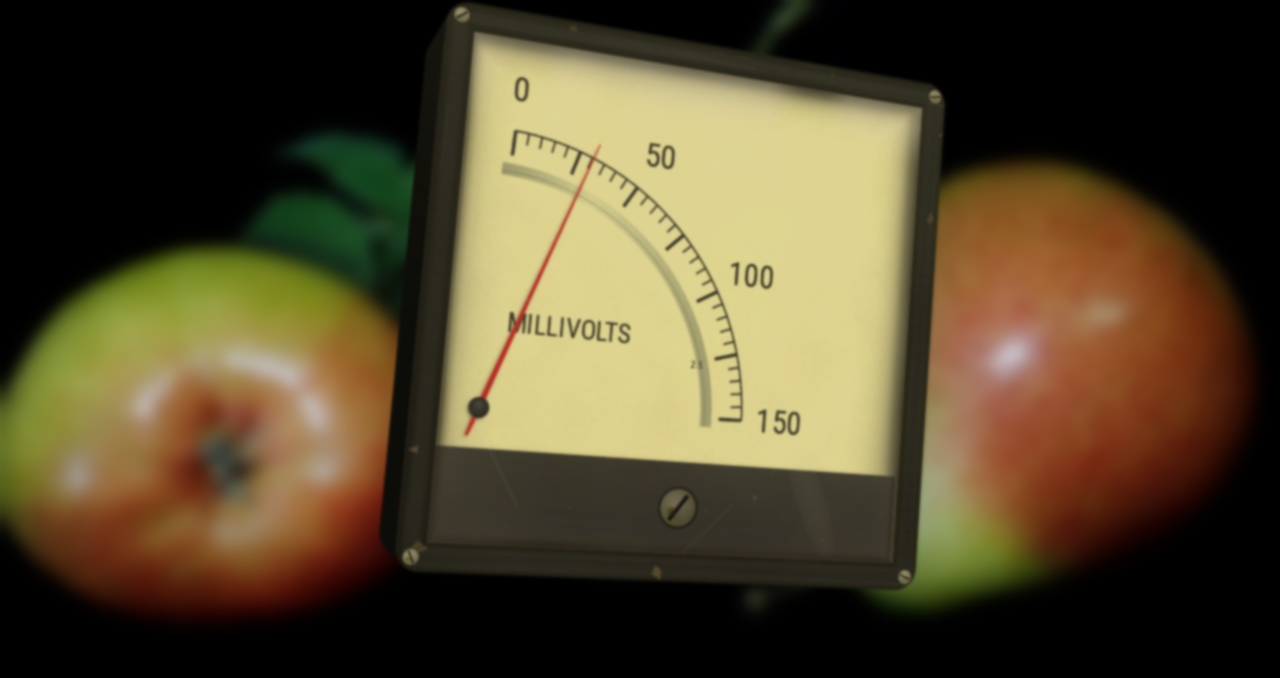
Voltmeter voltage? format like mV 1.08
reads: mV 30
